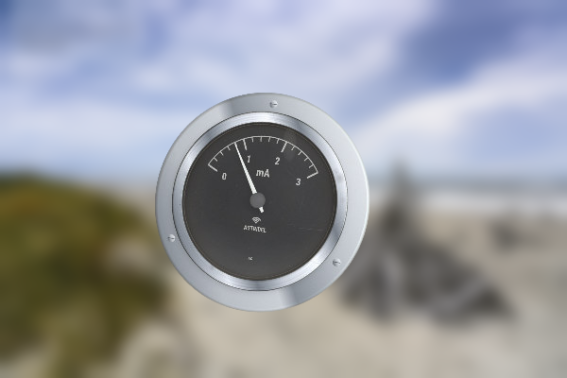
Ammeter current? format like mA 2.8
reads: mA 0.8
